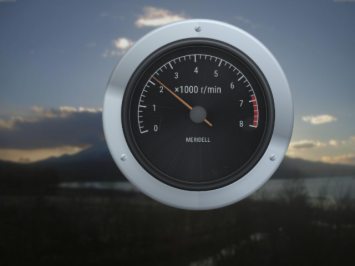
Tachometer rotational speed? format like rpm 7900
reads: rpm 2200
